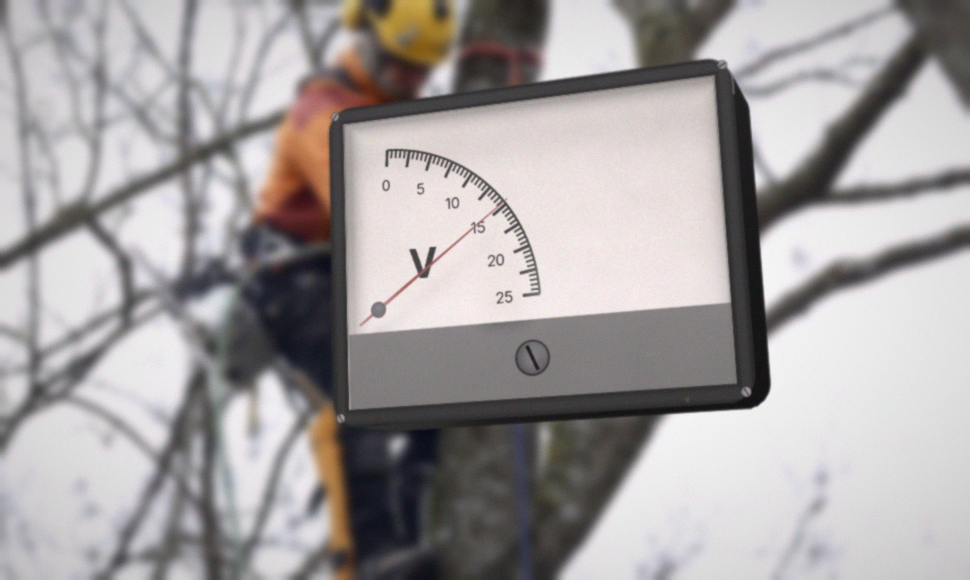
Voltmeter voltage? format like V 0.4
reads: V 15
